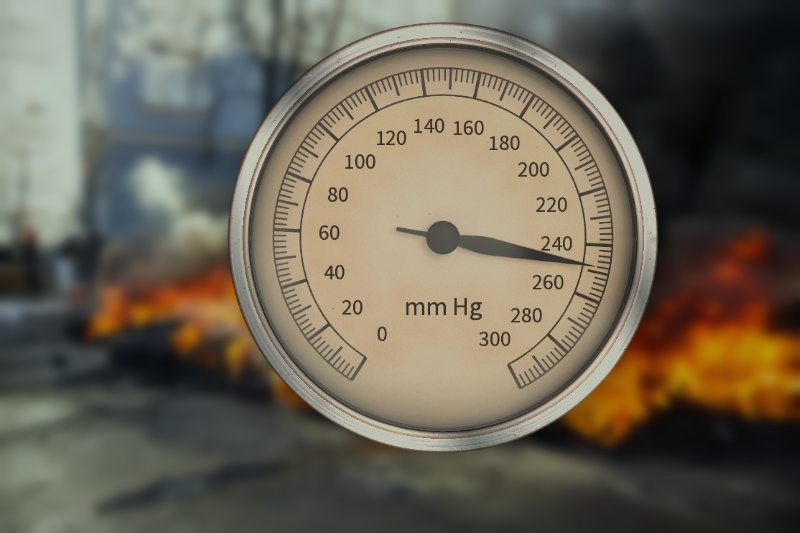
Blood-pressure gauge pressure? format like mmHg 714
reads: mmHg 248
